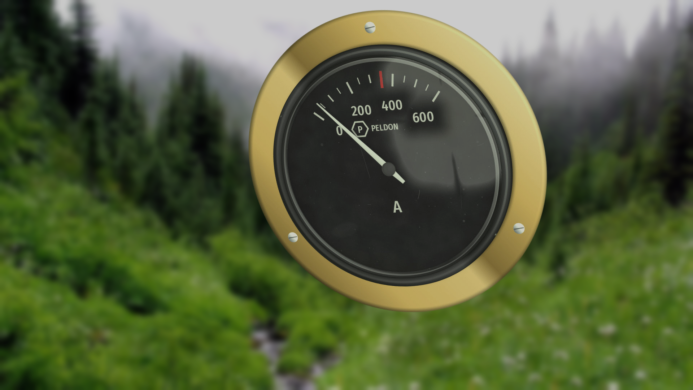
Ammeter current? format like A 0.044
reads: A 50
